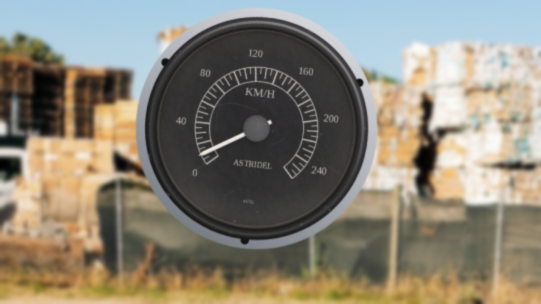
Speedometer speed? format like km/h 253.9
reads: km/h 10
